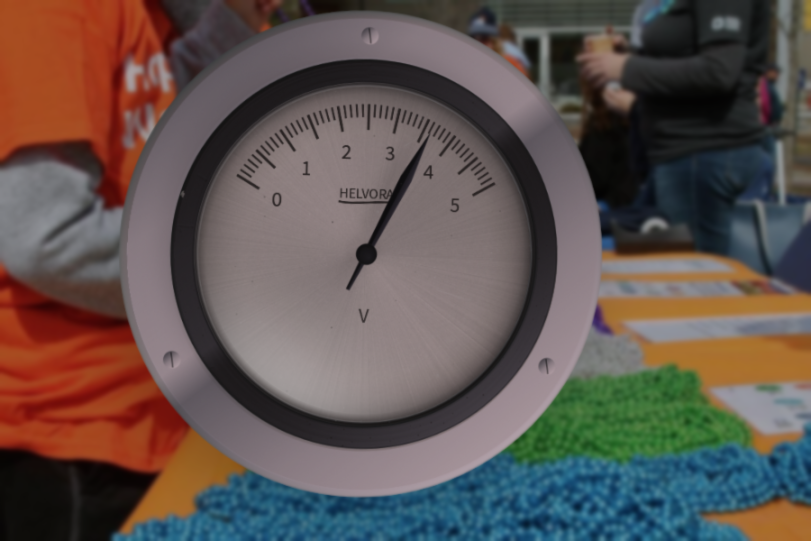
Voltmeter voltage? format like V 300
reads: V 3.6
